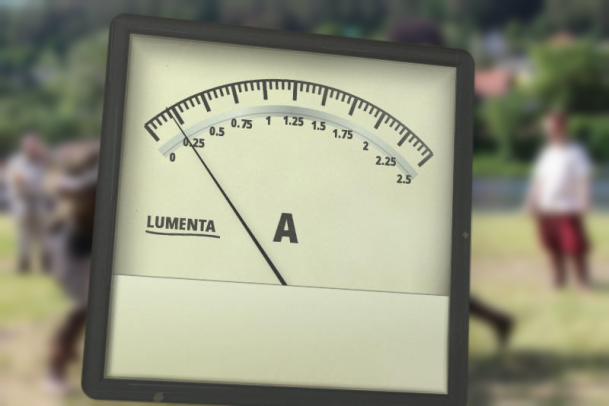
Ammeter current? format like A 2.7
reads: A 0.2
